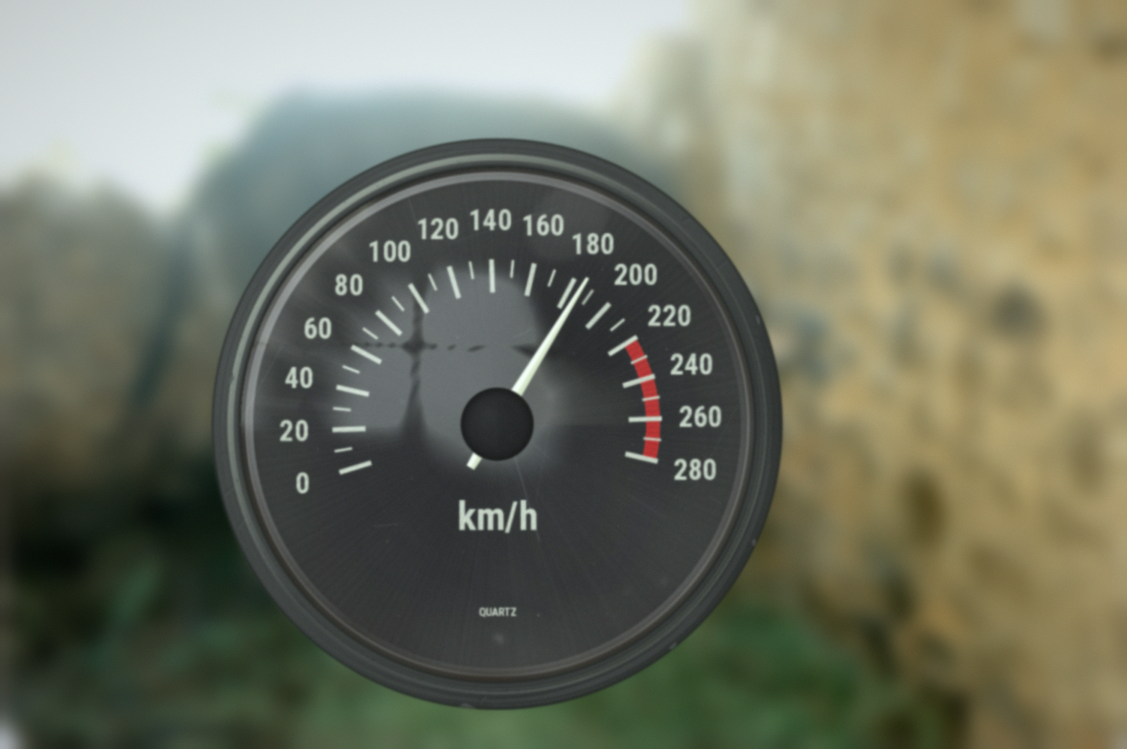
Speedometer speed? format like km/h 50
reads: km/h 185
